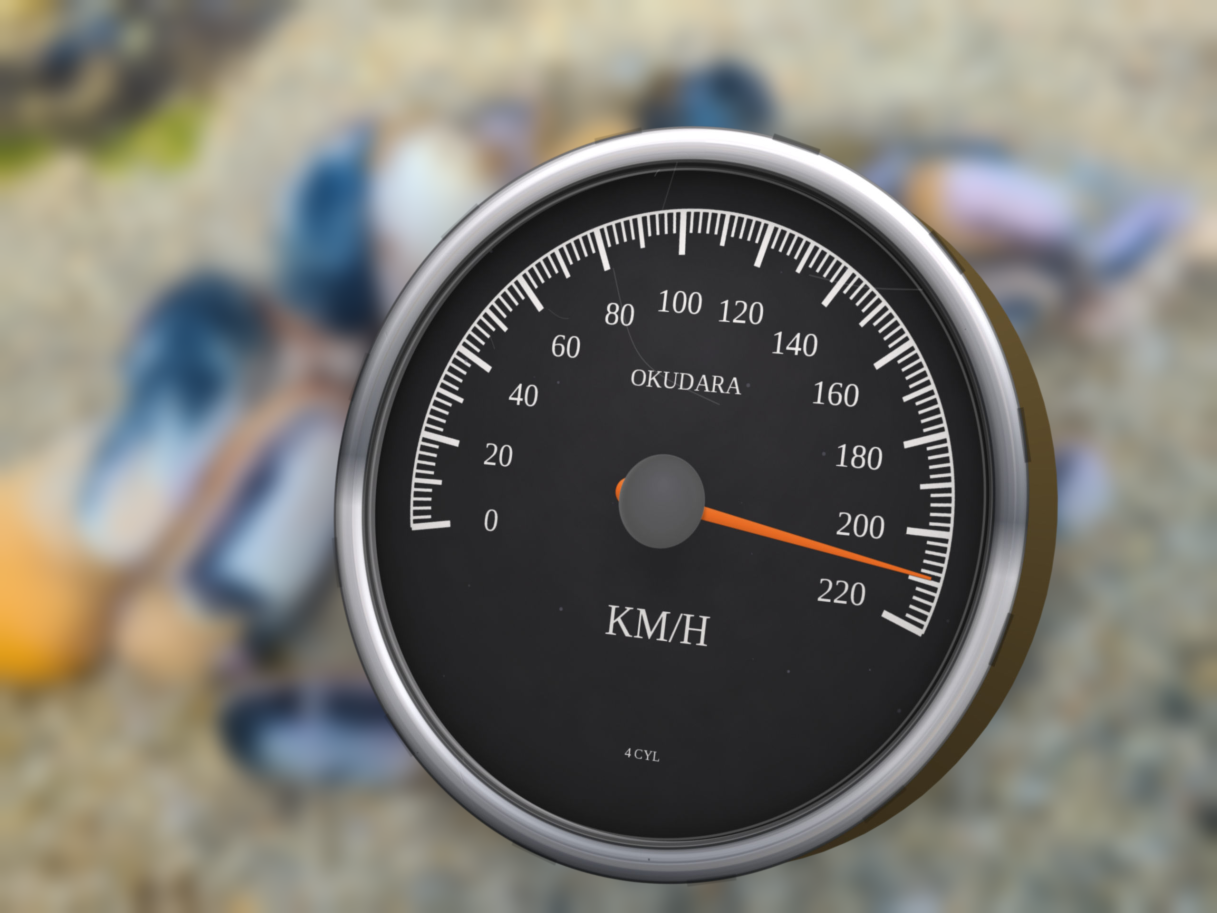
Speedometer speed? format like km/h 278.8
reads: km/h 209
